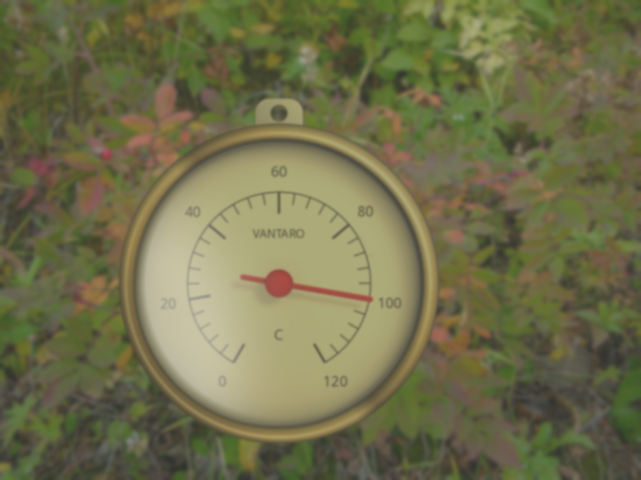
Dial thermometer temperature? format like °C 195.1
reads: °C 100
